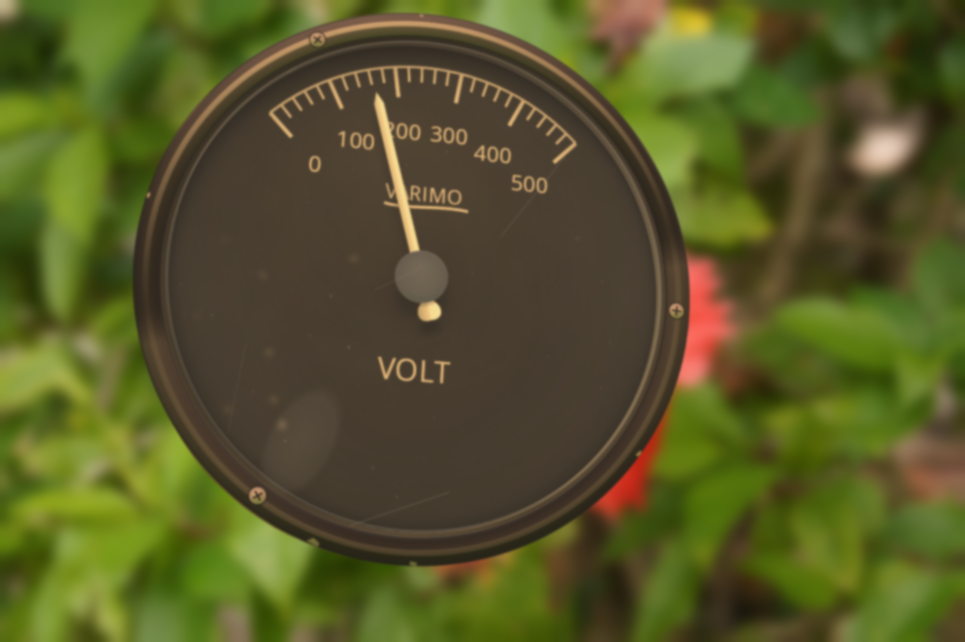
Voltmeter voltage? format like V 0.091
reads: V 160
